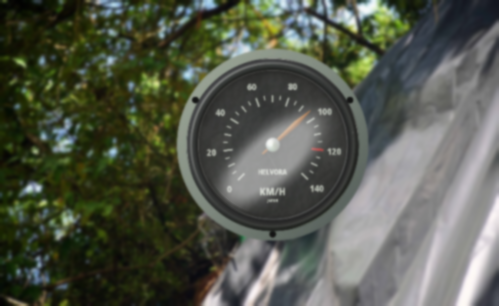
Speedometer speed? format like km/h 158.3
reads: km/h 95
